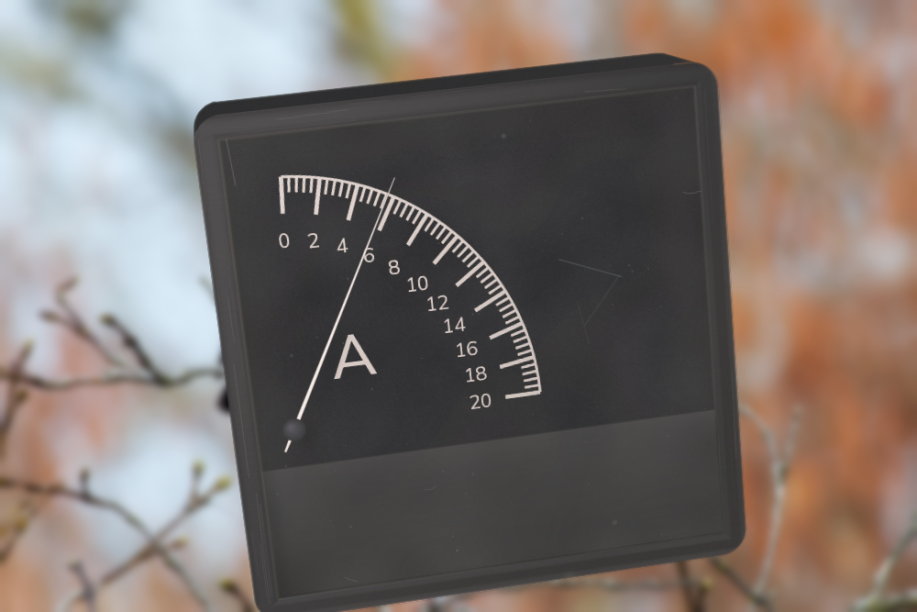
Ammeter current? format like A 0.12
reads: A 5.6
